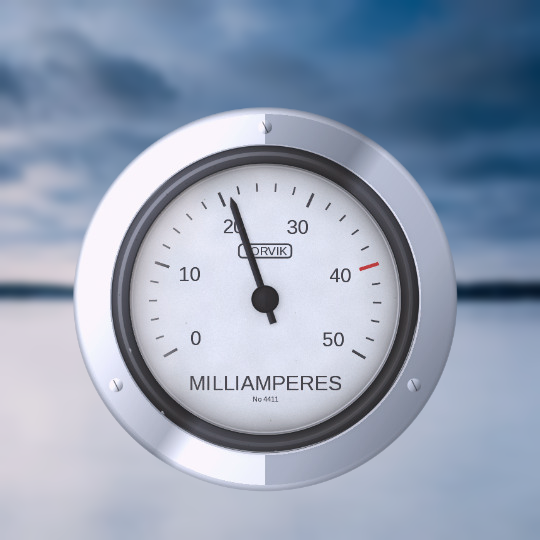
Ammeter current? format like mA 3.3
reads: mA 21
